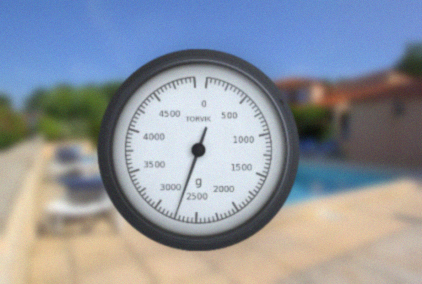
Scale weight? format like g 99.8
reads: g 2750
